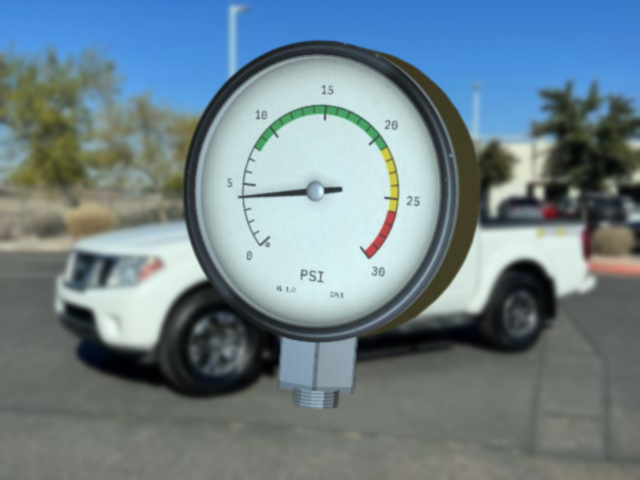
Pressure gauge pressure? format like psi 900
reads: psi 4
